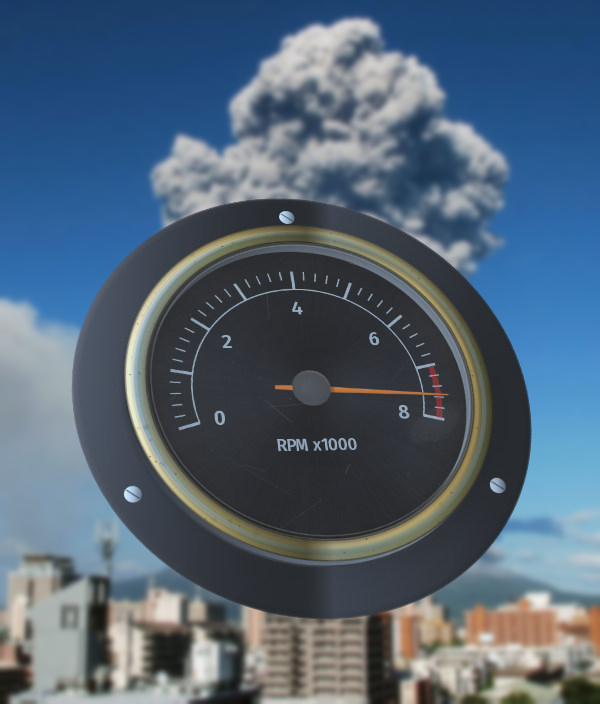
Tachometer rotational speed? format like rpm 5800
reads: rpm 7600
